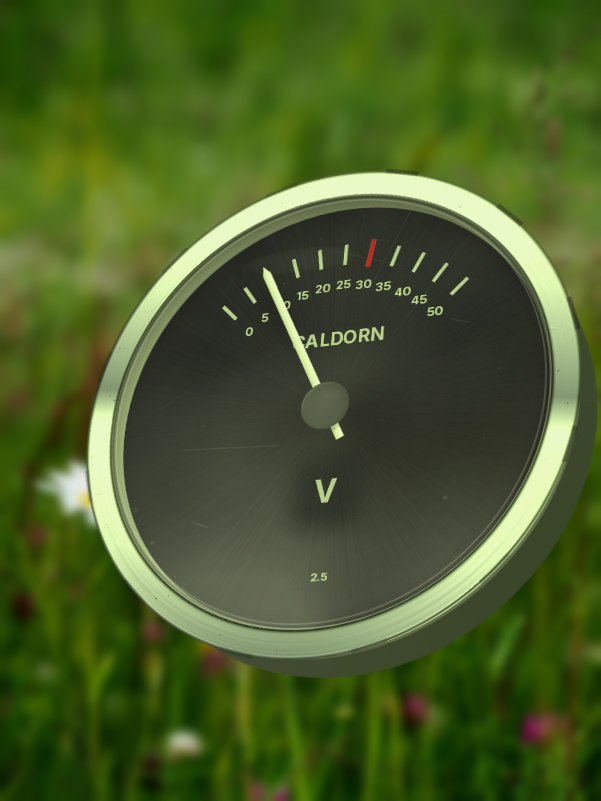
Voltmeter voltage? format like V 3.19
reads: V 10
